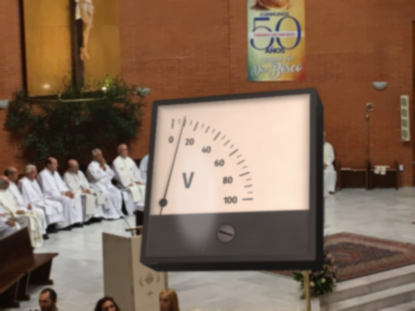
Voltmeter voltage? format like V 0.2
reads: V 10
